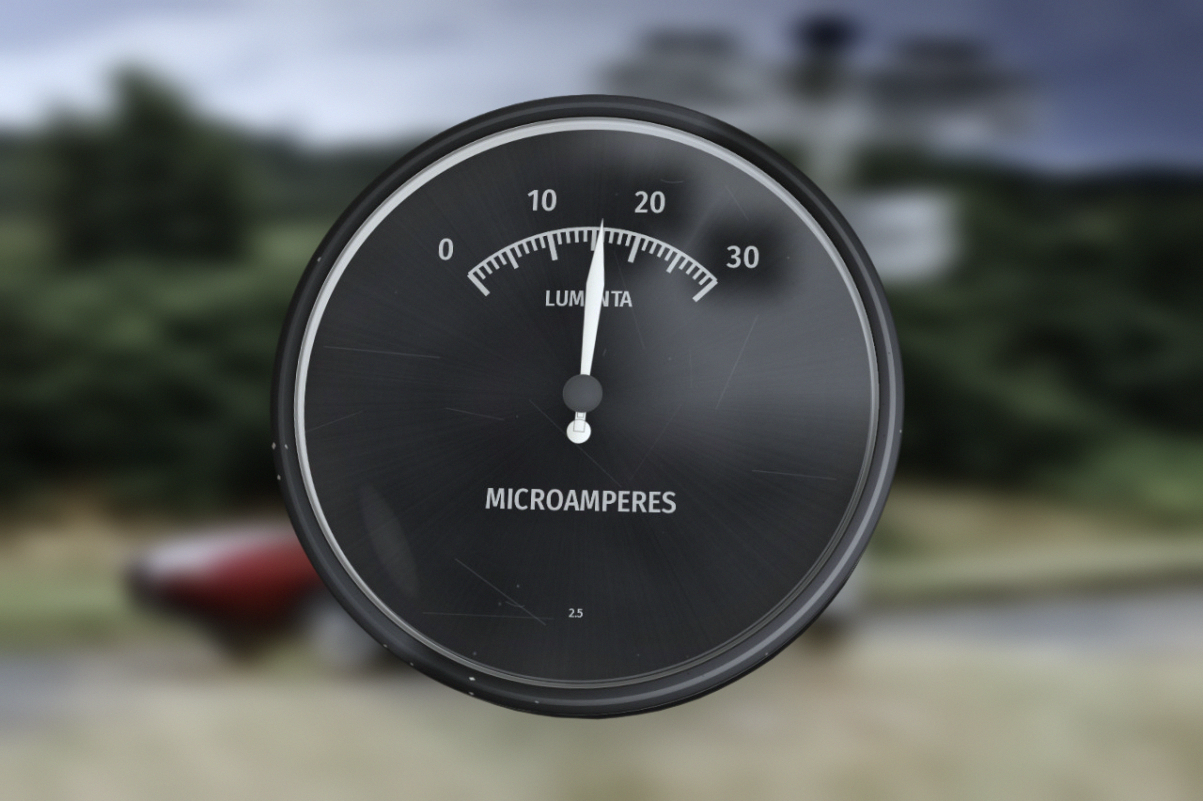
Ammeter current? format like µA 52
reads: µA 16
